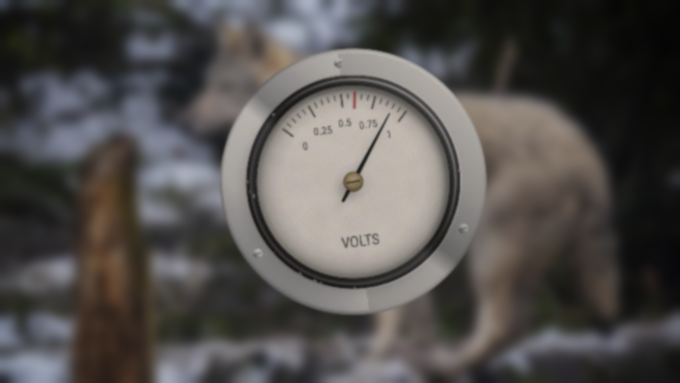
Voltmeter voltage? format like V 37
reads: V 0.9
